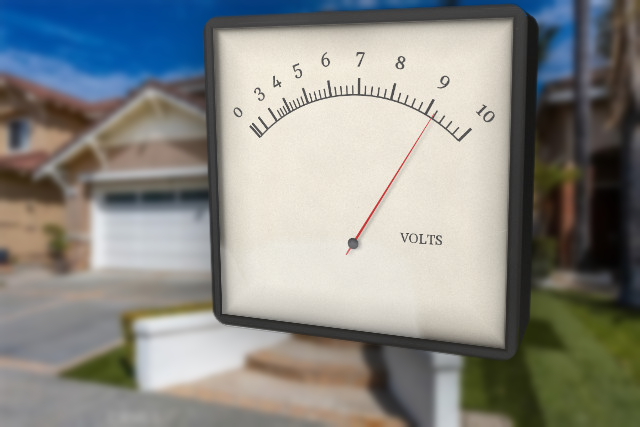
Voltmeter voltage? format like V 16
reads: V 9.2
